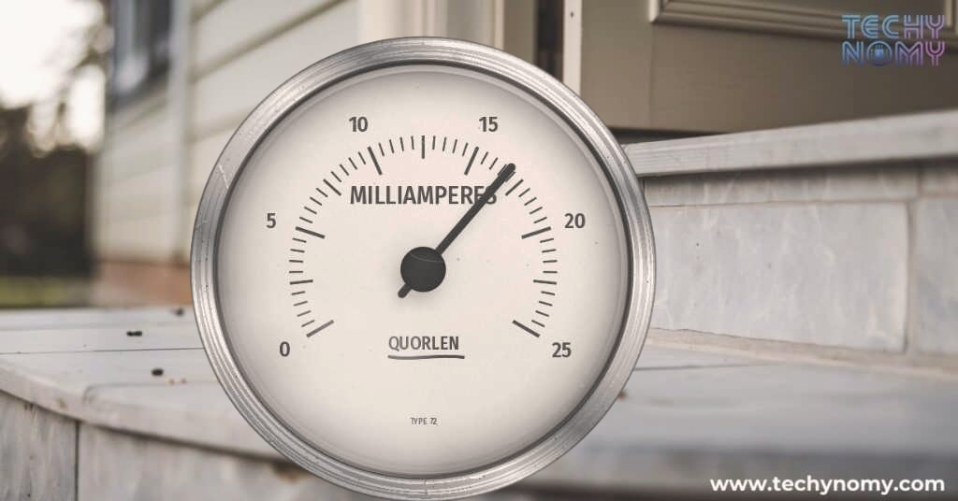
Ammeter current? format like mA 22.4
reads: mA 16.75
